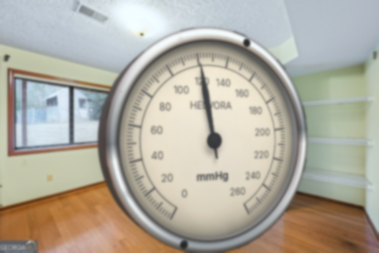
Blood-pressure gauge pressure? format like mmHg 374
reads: mmHg 120
